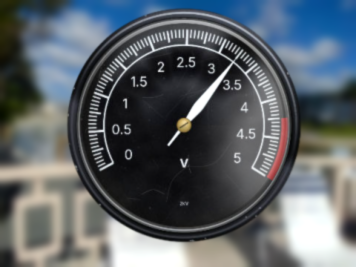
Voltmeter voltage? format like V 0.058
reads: V 3.25
